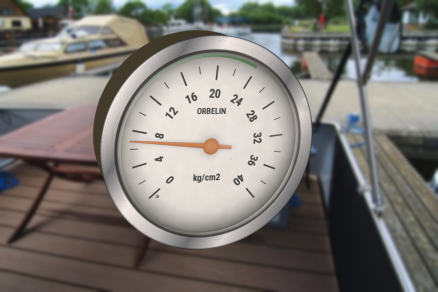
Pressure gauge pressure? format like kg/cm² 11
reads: kg/cm² 7
